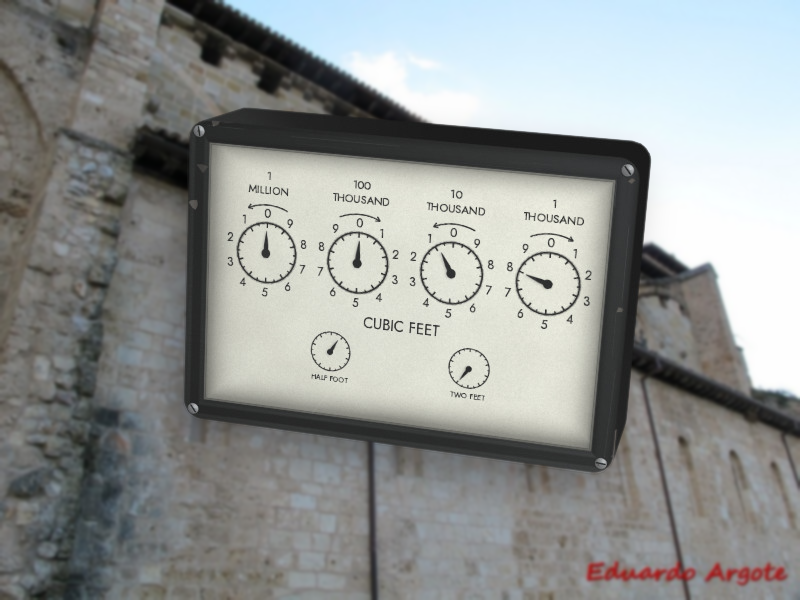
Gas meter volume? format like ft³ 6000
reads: ft³ 800
